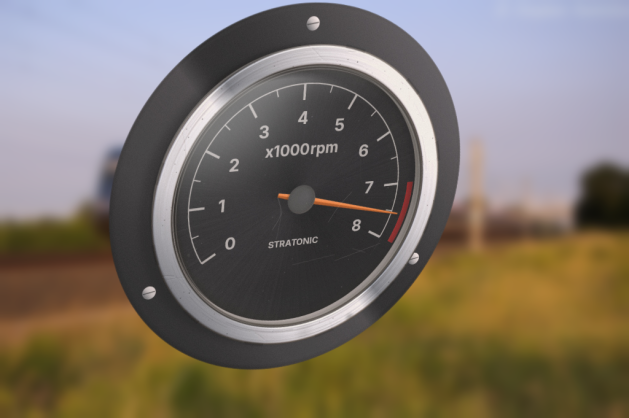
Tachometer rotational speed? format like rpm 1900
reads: rpm 7500
